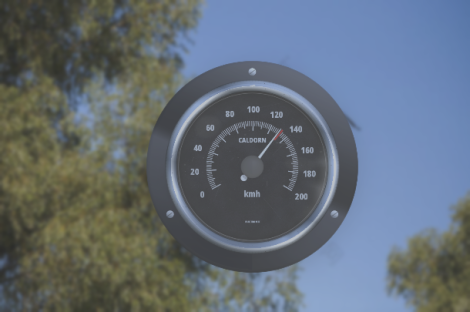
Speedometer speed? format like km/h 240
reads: km/h 130
